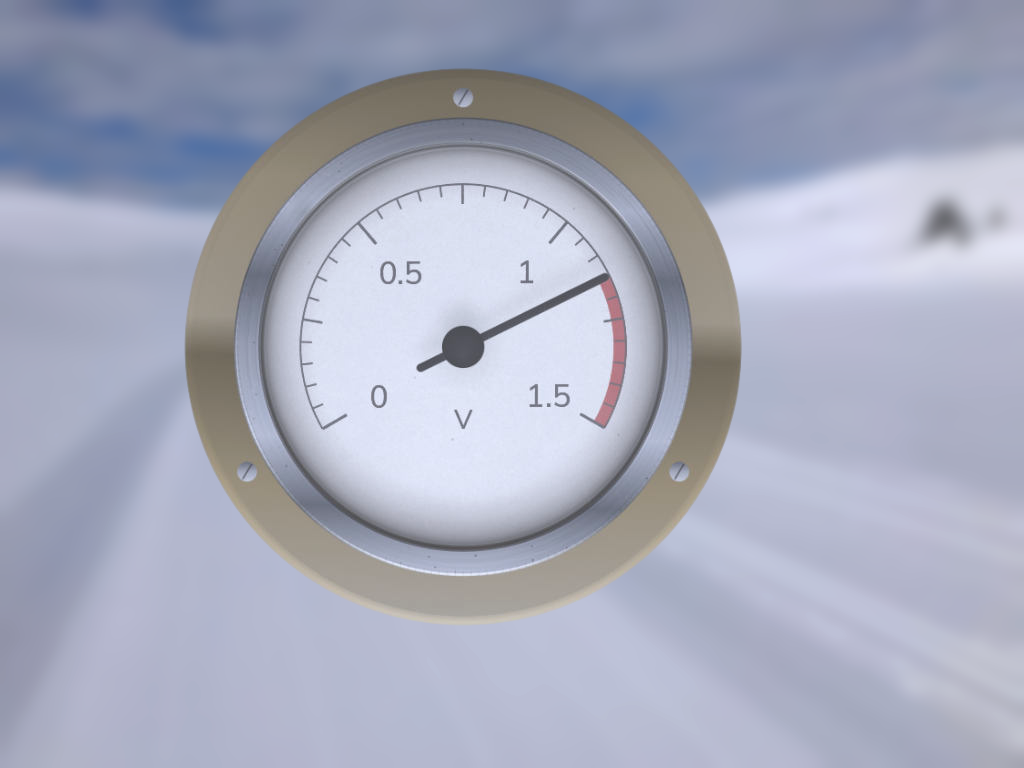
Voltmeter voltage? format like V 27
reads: V 1.15
